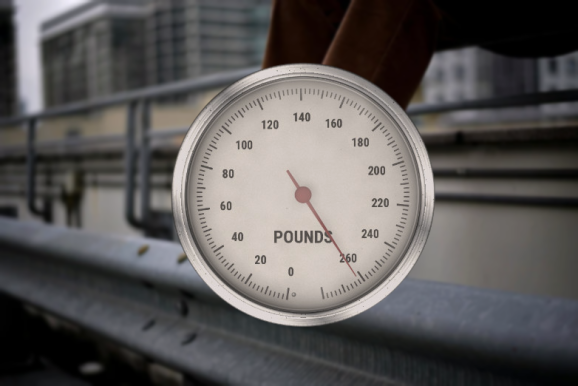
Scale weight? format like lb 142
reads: lb 262
